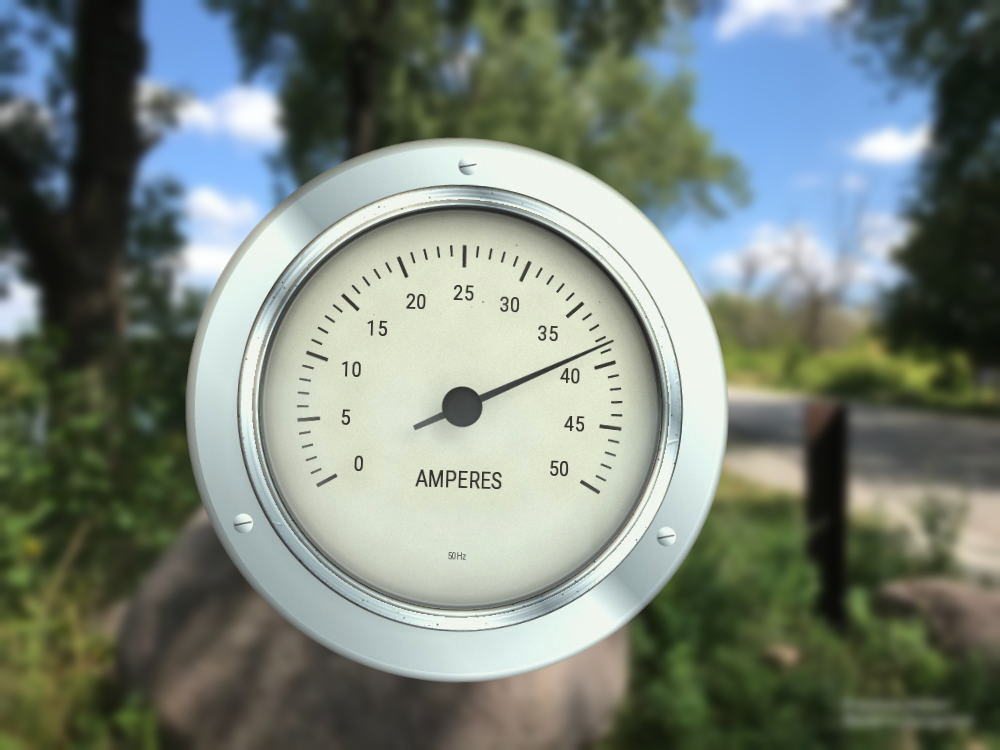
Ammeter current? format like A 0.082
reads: A 38.5
